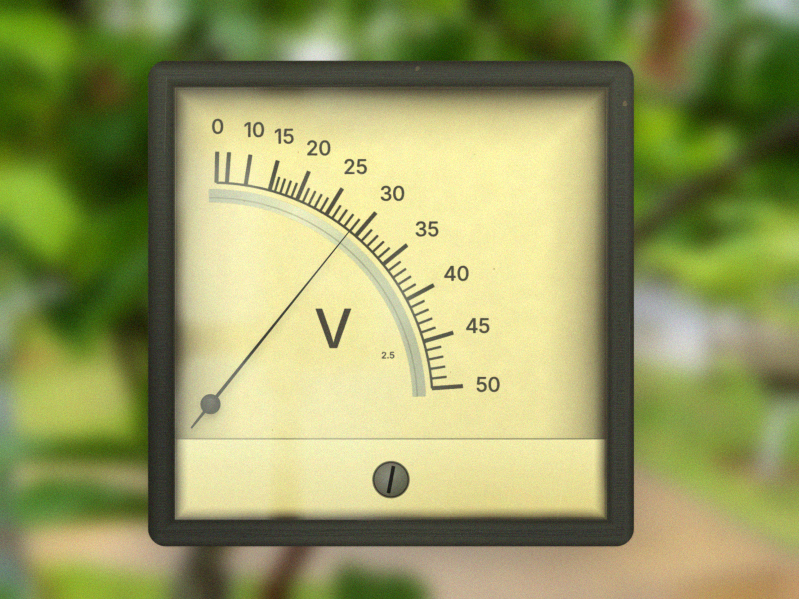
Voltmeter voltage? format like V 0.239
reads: V 29
